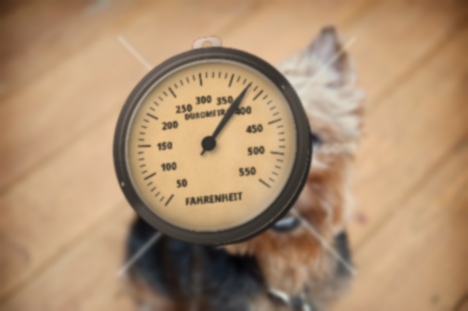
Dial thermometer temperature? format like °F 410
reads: °F 380
